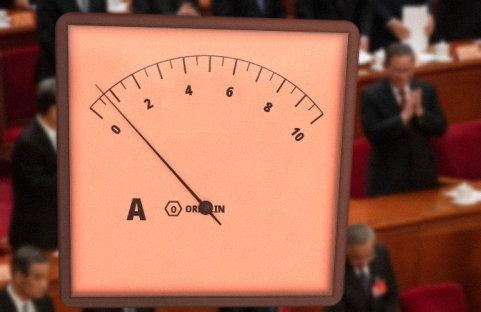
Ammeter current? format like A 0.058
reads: A 0.75
